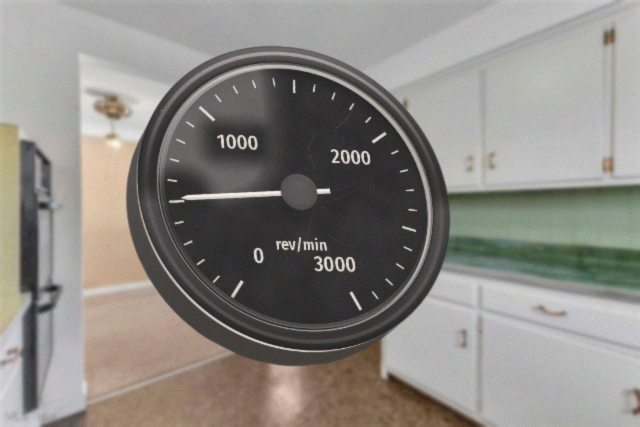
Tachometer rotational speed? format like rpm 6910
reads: rpm 500
